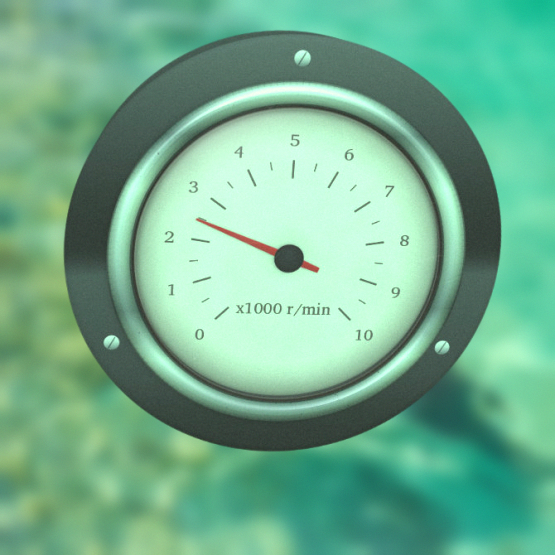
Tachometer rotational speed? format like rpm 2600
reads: rpm 2500
